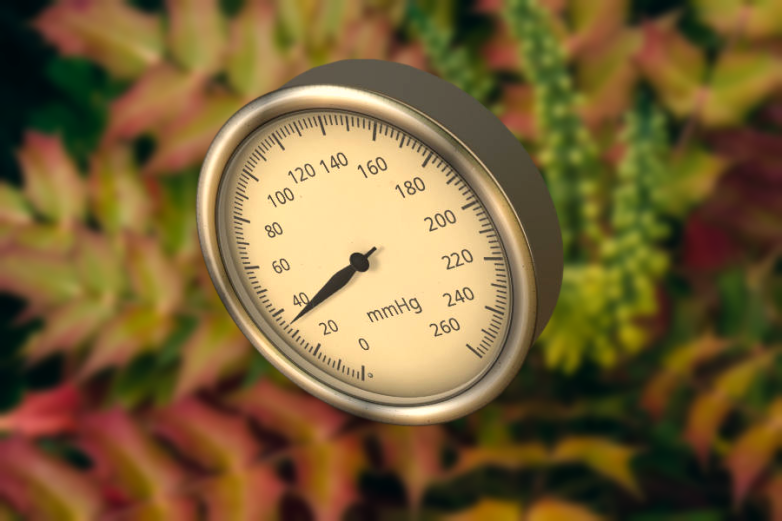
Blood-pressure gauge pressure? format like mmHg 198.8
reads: mmHg 34
